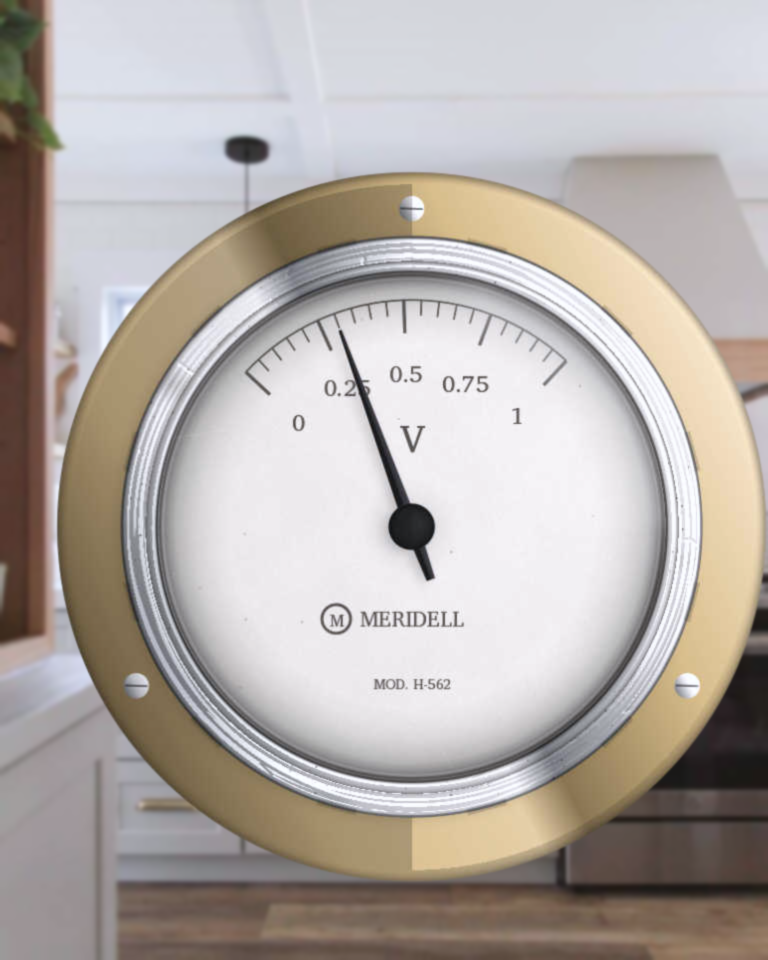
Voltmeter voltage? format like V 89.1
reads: V 0.3
